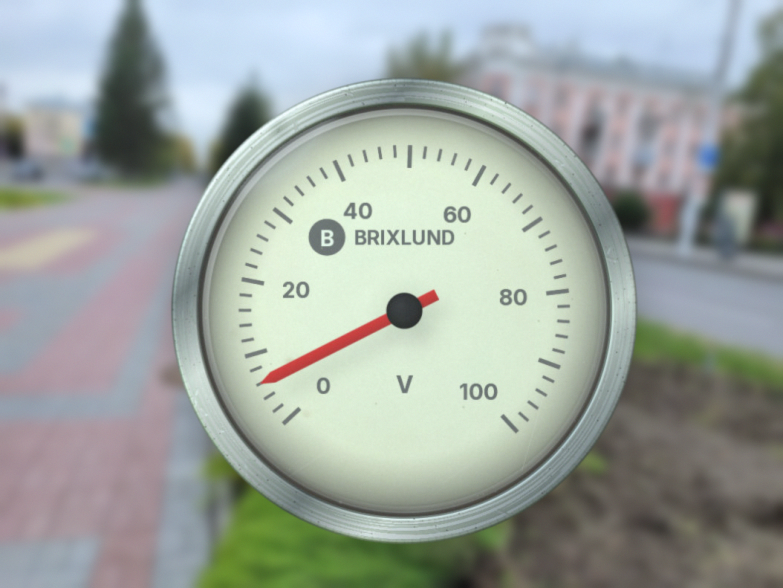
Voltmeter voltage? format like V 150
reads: V 6
